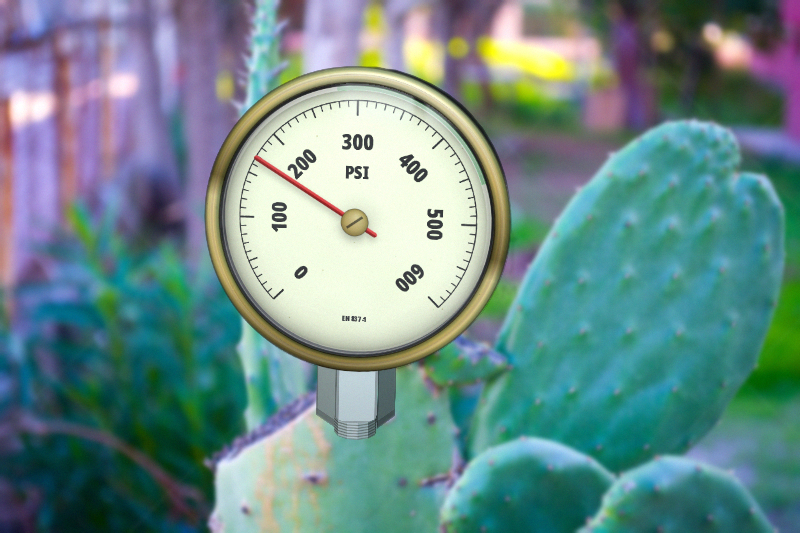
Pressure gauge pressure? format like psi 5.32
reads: psi 170
